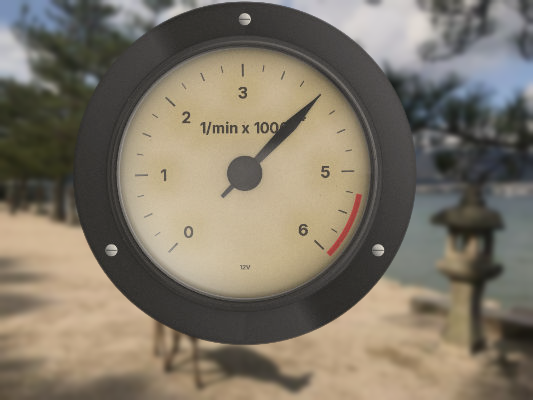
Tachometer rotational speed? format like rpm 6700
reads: rpm 4000
